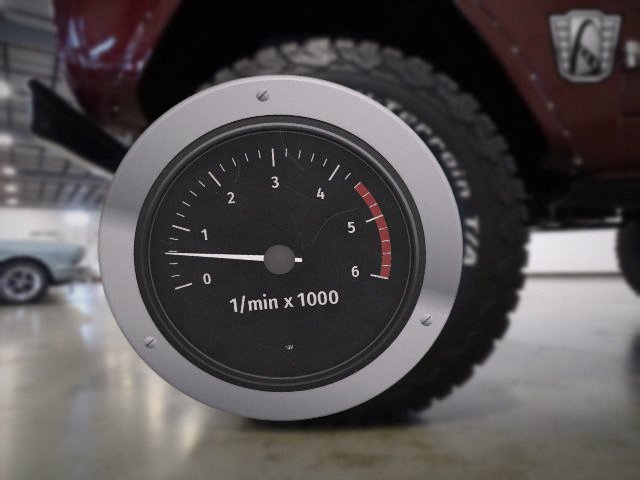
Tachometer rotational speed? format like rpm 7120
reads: rpm 600
